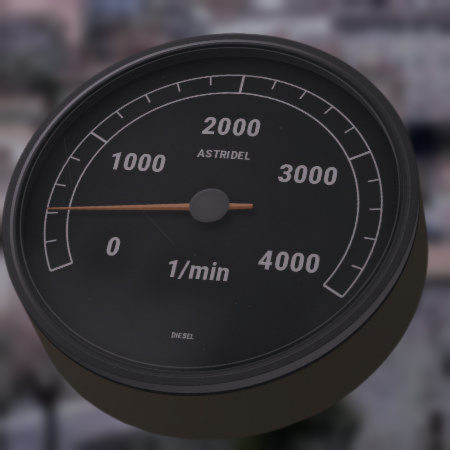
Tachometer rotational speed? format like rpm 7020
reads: rpm 400
